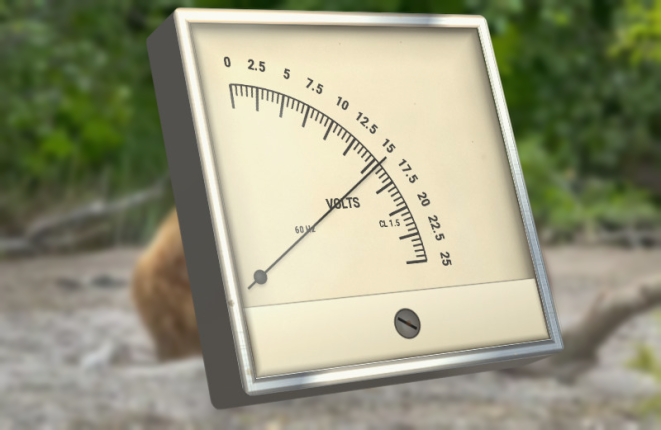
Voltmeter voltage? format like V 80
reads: V 15.5
